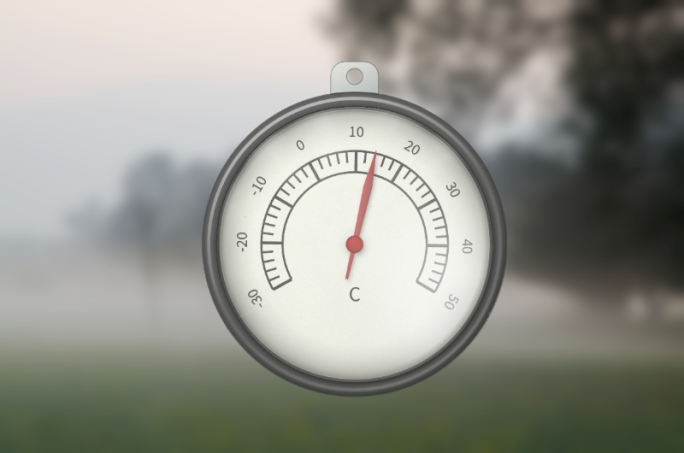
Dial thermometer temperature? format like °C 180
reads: °C 14
